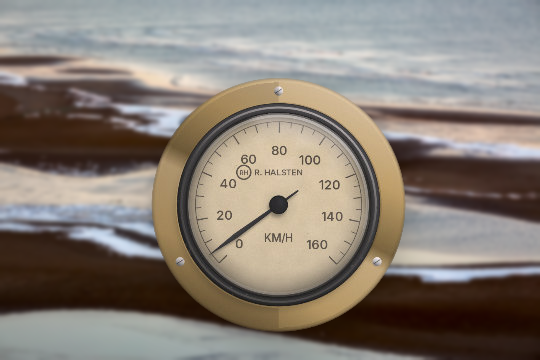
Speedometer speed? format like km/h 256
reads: km/h 5
